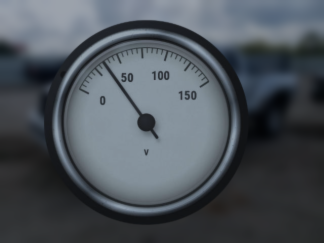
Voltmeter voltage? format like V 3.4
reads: V 35
